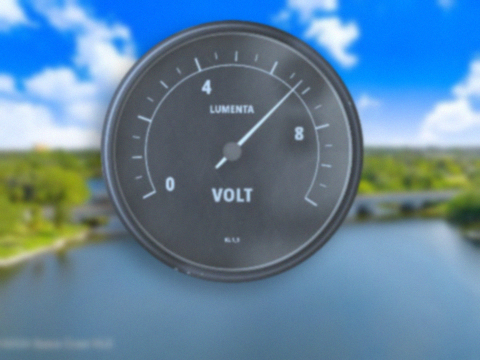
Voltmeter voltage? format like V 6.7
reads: V 6.75
